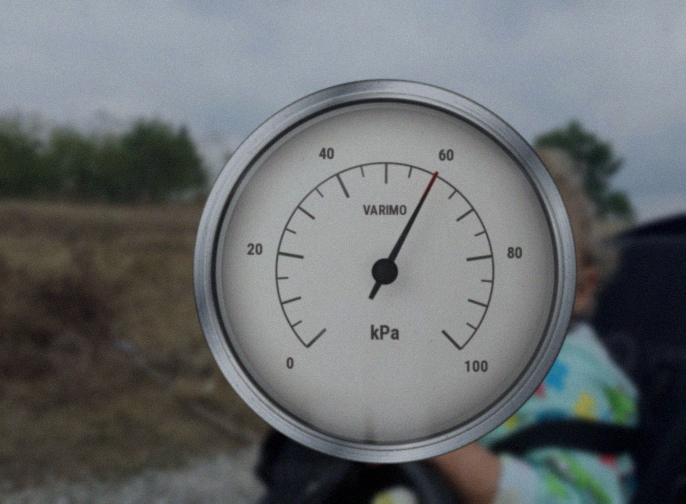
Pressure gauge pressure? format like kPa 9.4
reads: kPa 60
